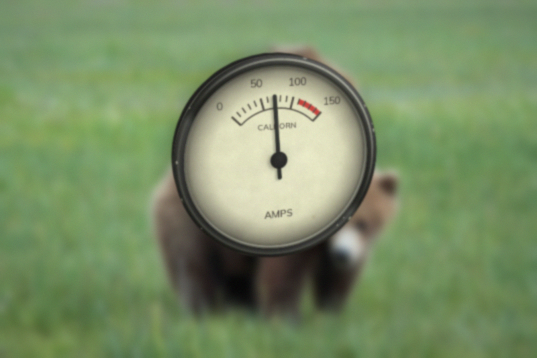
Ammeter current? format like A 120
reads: A 70
